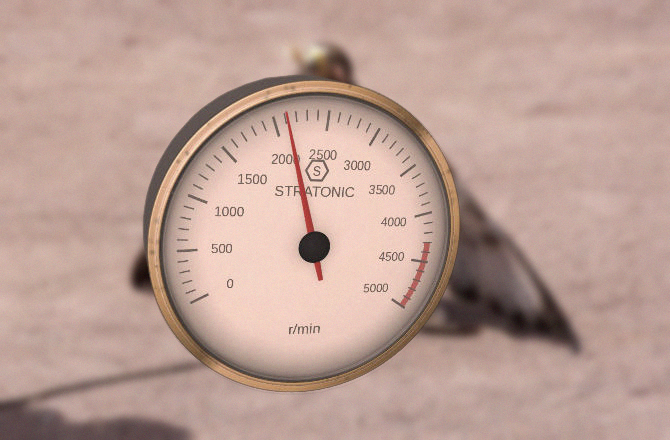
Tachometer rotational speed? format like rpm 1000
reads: rpm 2100
